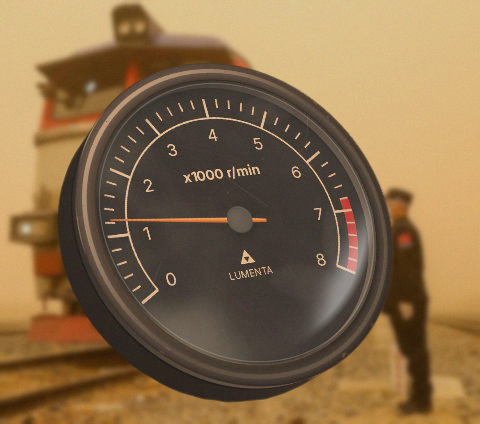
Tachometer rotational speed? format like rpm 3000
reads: rpm 1200
